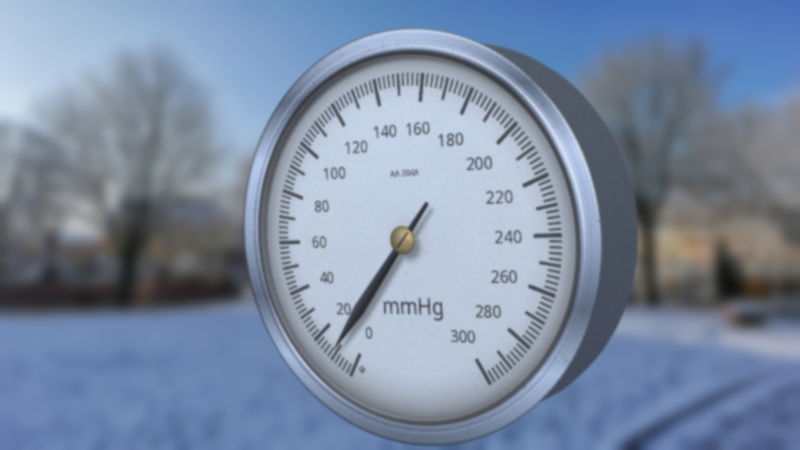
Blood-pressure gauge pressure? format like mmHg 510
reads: mmHg 10
